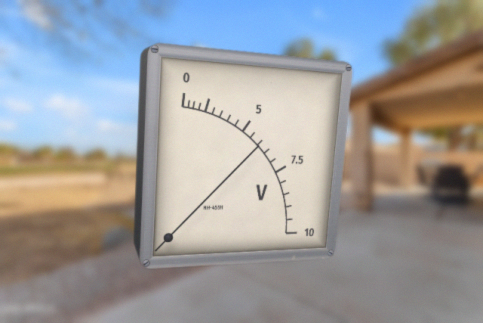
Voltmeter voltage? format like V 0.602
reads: V 6
